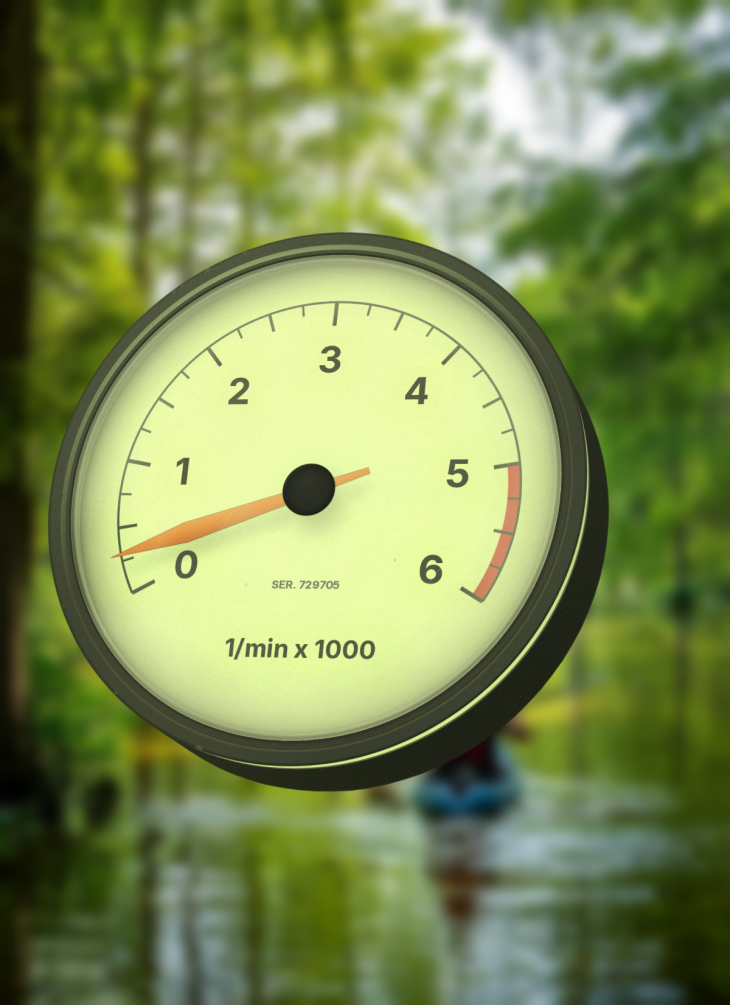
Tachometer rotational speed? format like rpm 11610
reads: rpm 250
